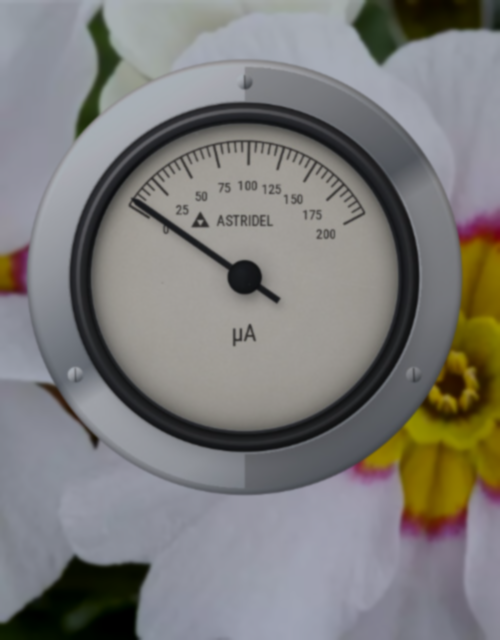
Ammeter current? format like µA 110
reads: µA 5
